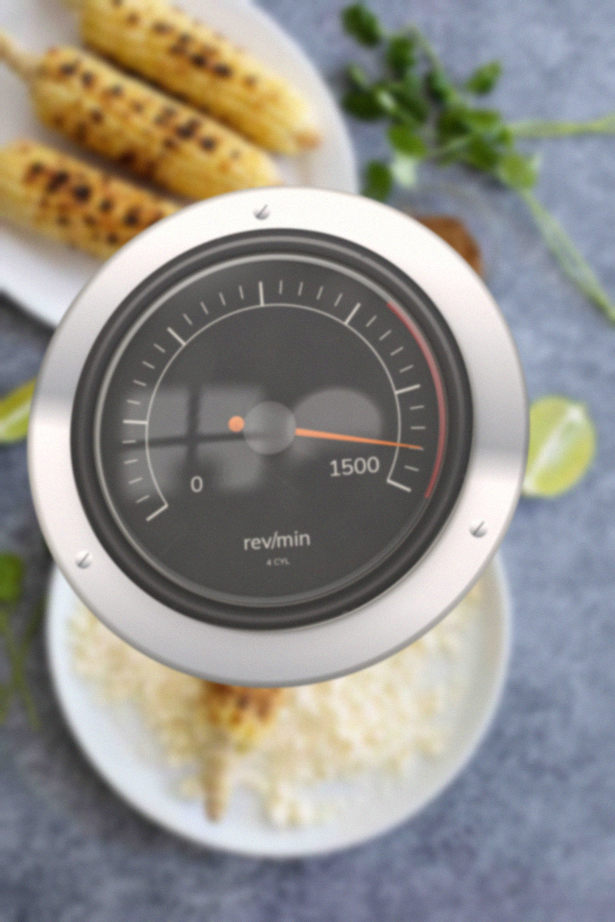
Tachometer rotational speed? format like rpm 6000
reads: rpm 1400
